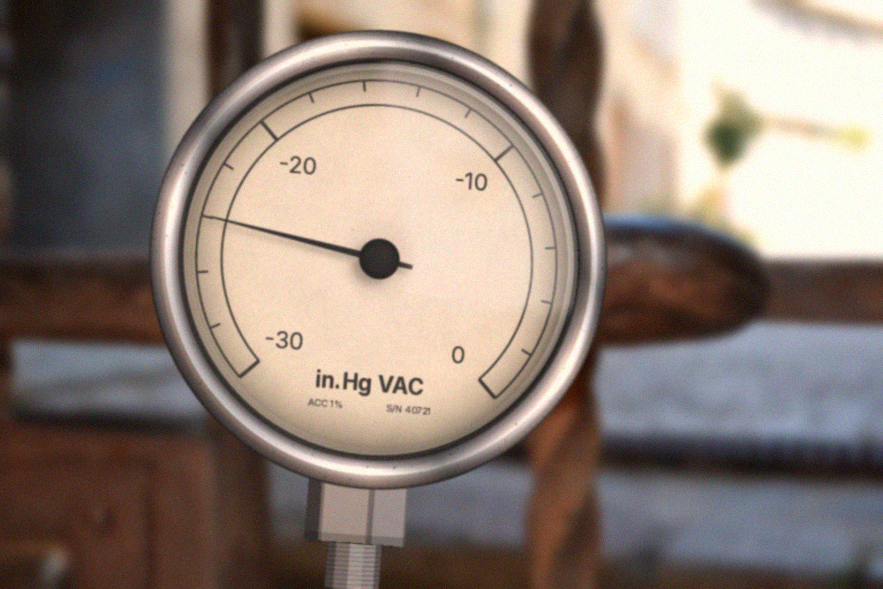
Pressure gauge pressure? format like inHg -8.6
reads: inHg -24
